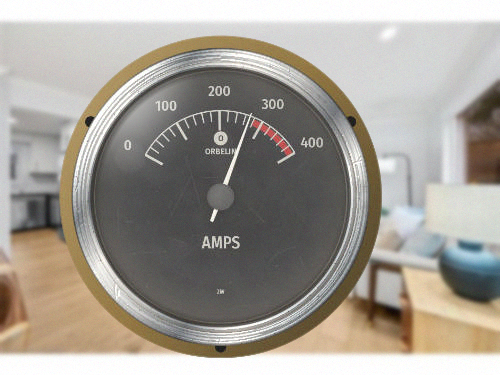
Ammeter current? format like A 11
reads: A 270
